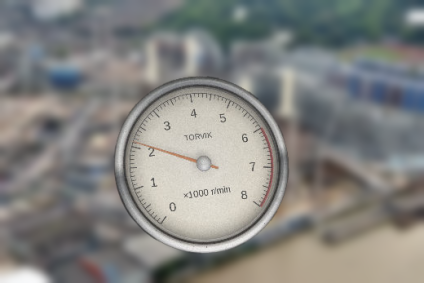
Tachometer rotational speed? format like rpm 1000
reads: rpm 2100
